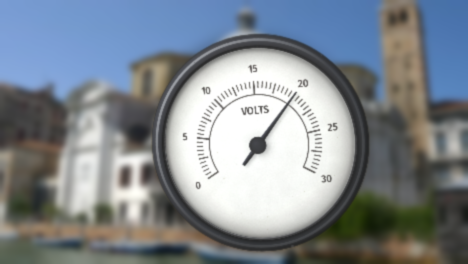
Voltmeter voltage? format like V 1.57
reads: V 20
